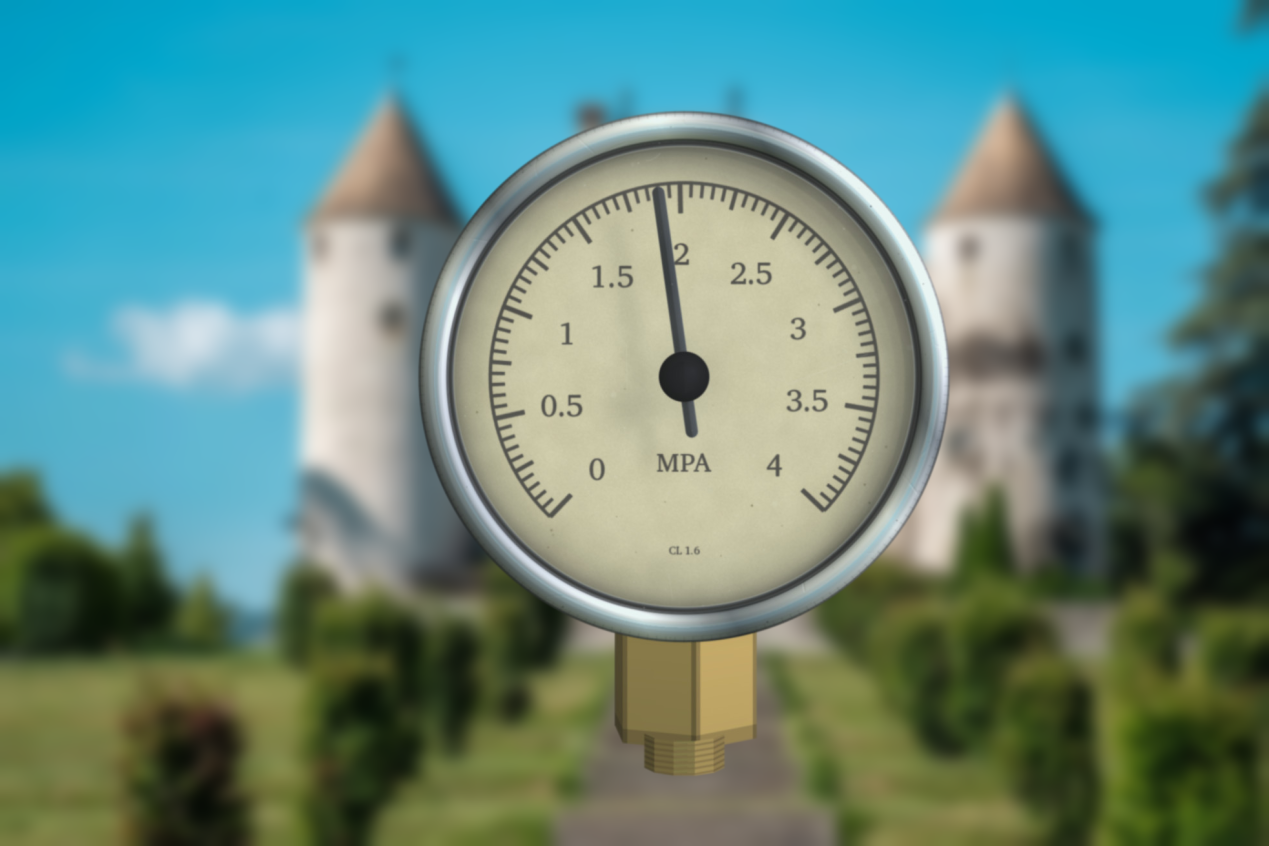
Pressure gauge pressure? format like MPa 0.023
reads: MPa 1.9
